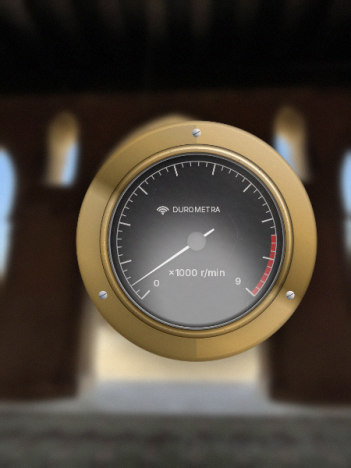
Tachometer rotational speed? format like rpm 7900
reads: rpm 400
